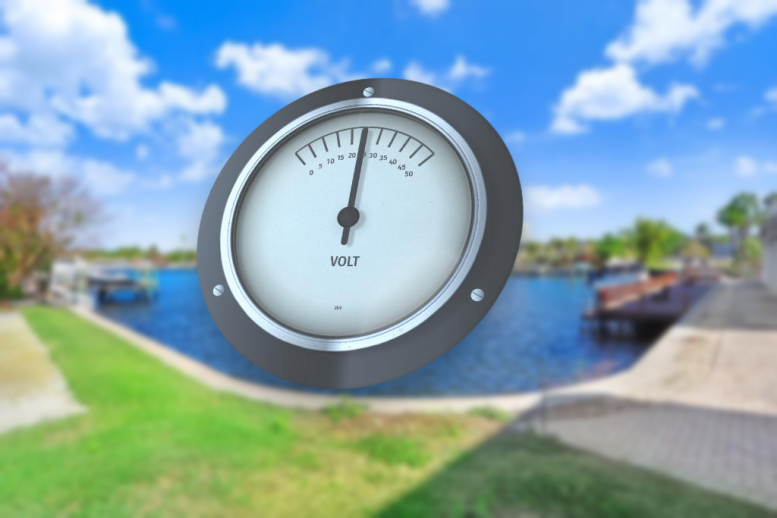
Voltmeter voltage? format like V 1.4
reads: V 25
